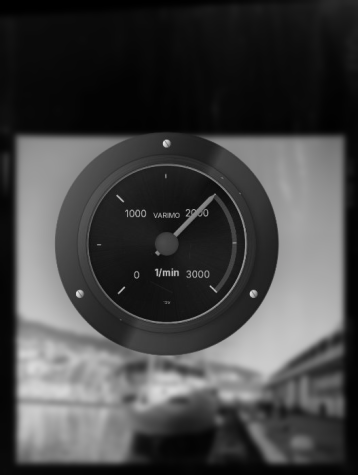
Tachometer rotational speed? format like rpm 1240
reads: rpm 2000
